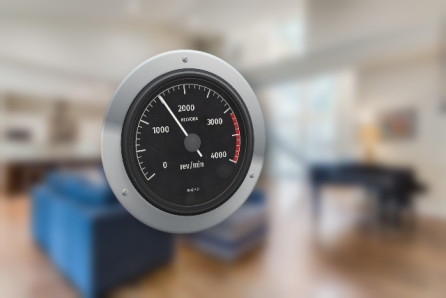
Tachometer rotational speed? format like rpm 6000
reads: rpm 1500
